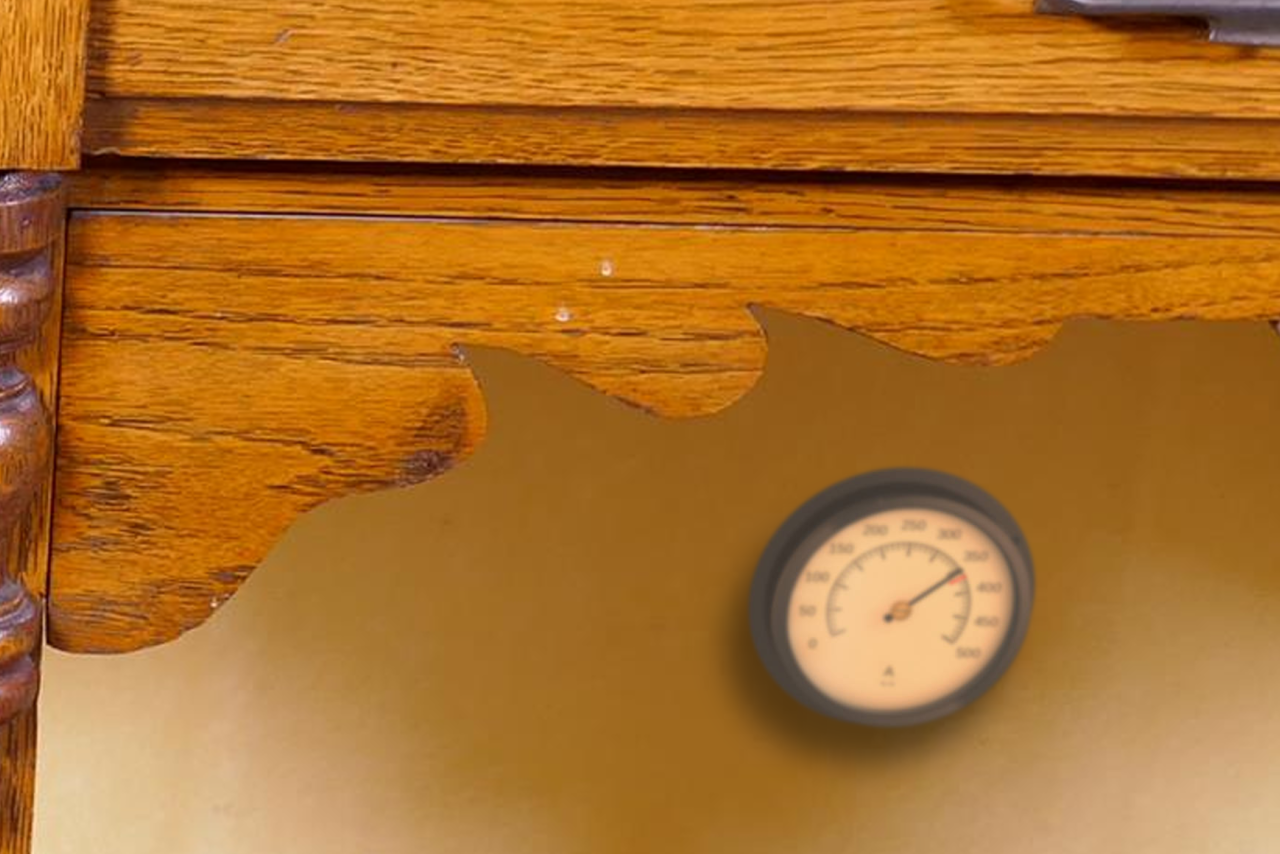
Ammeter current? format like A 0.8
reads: A 350
